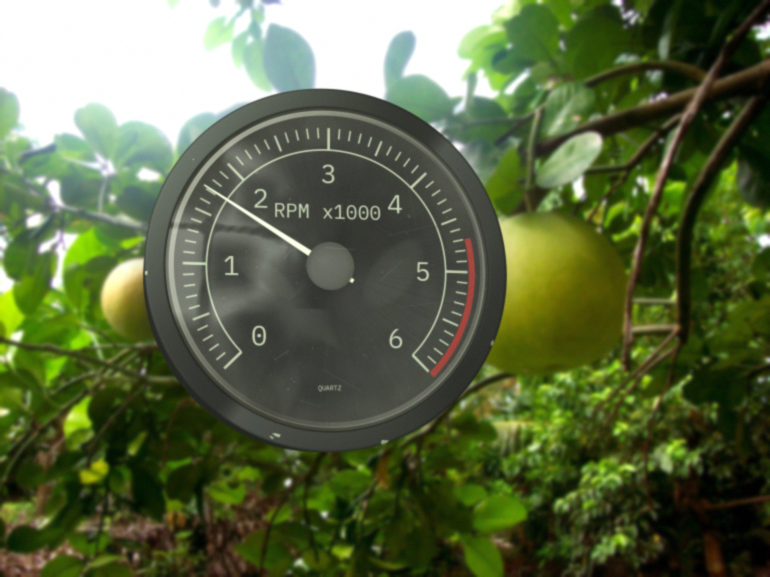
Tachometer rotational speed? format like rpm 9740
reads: rpm 1700
